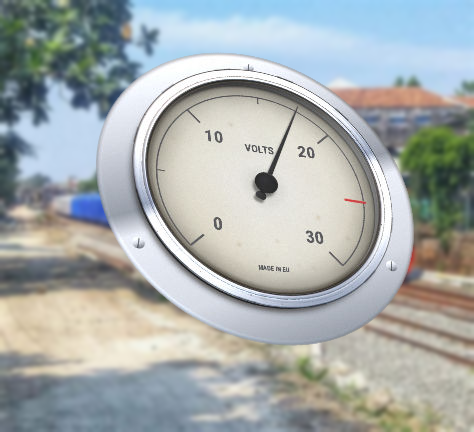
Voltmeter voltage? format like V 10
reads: V 17.5
